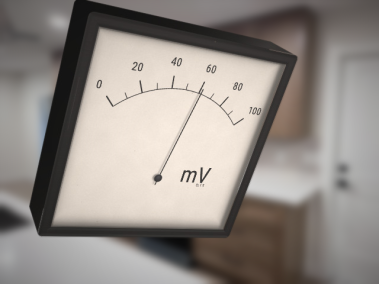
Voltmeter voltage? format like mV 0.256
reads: mV 60
